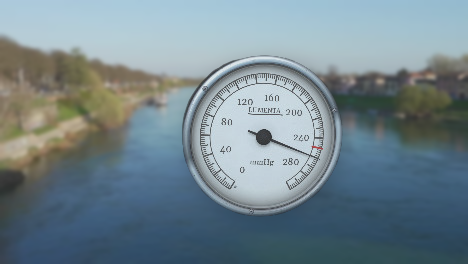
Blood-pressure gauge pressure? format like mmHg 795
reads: mmHg 260
